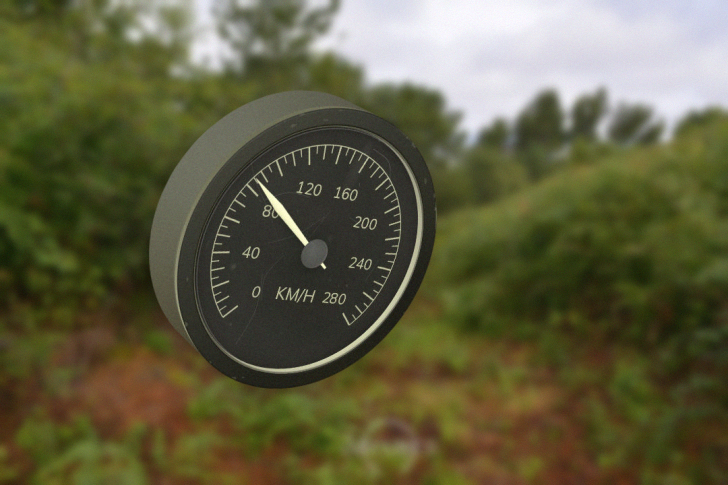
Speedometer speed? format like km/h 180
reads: km/h 85
